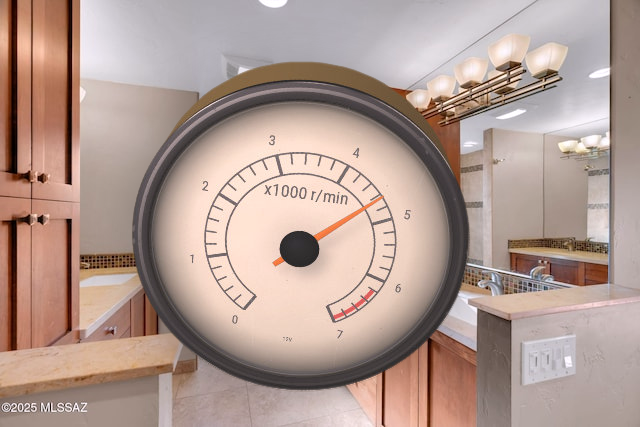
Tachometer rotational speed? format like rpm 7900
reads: rpm 4600
